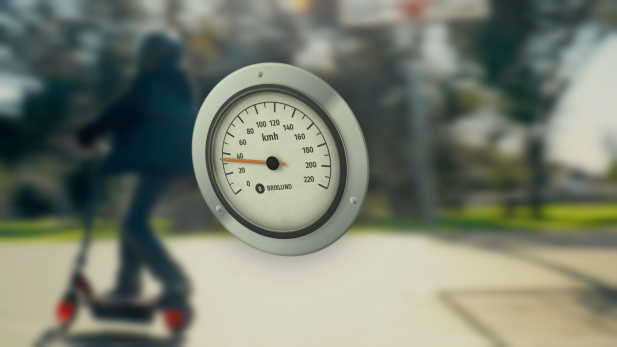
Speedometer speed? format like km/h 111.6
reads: km/h 35
